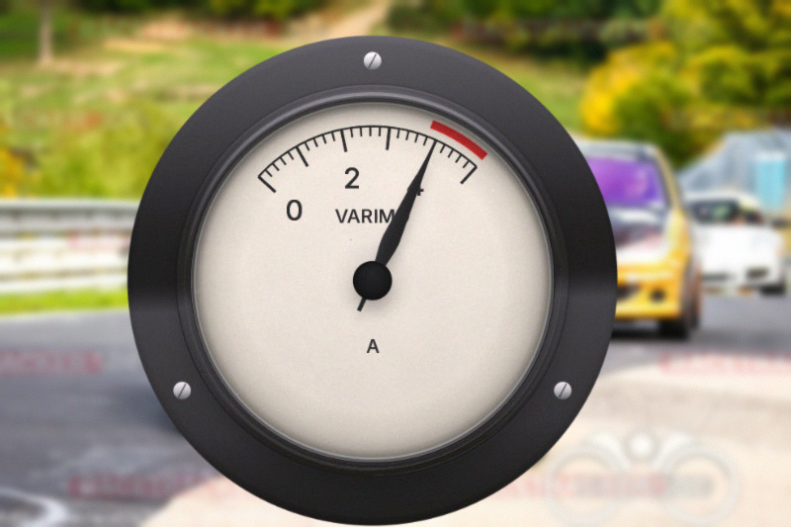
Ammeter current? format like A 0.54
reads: A 4
